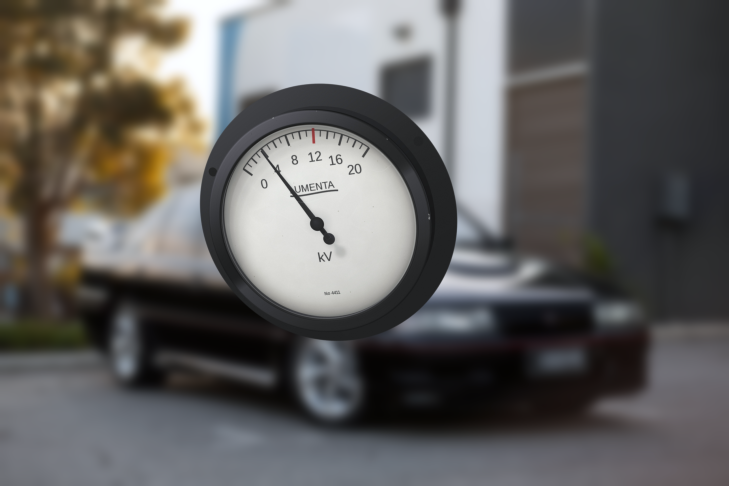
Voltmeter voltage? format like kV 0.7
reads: kV 4
